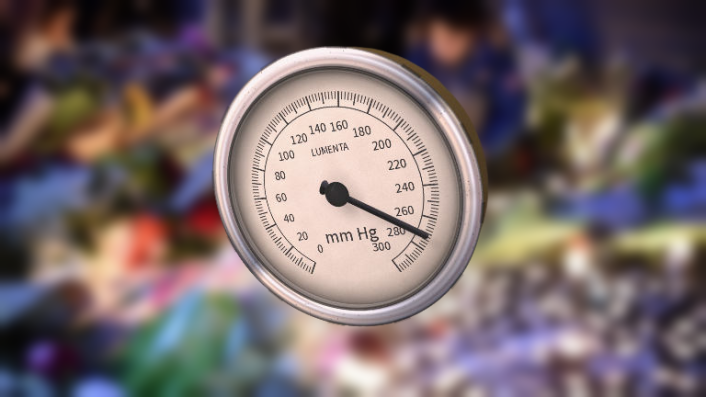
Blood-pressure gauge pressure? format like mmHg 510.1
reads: mmHg 270
